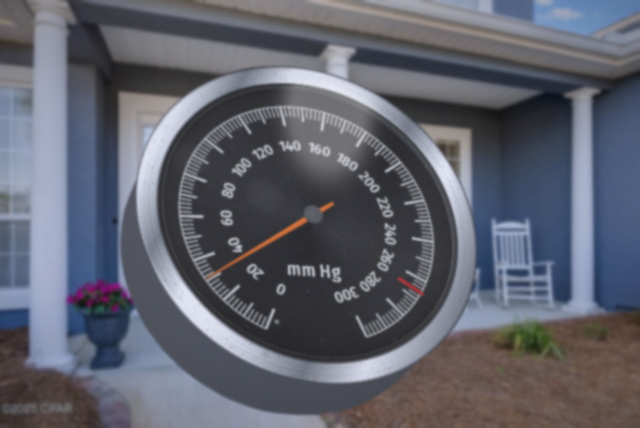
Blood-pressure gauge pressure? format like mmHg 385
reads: mmHg 30
